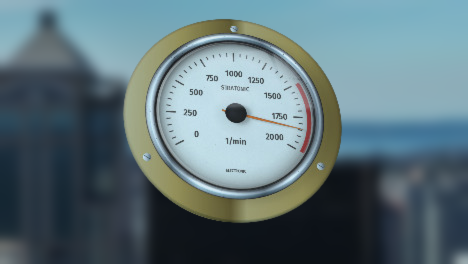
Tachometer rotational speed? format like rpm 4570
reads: rpm 1850
